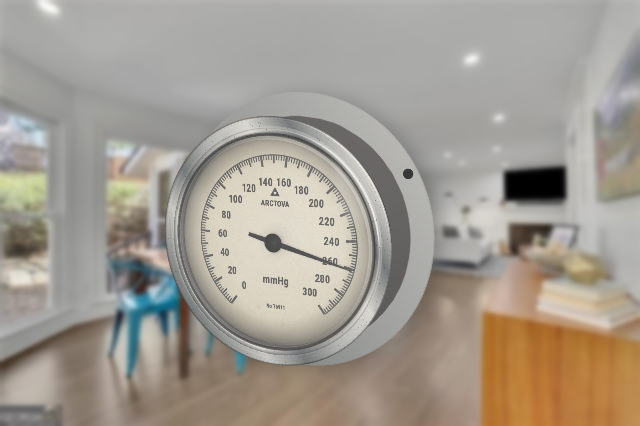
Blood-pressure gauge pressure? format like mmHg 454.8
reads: mmHg 260
